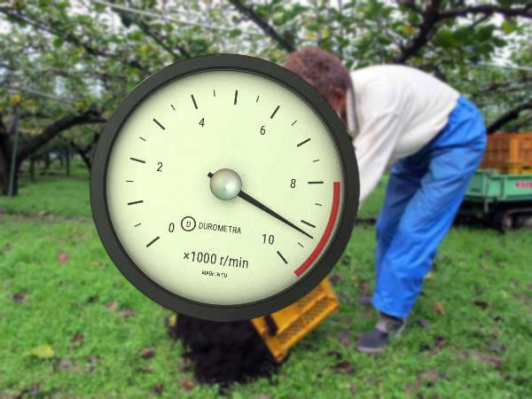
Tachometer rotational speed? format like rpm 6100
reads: rpm 9250
